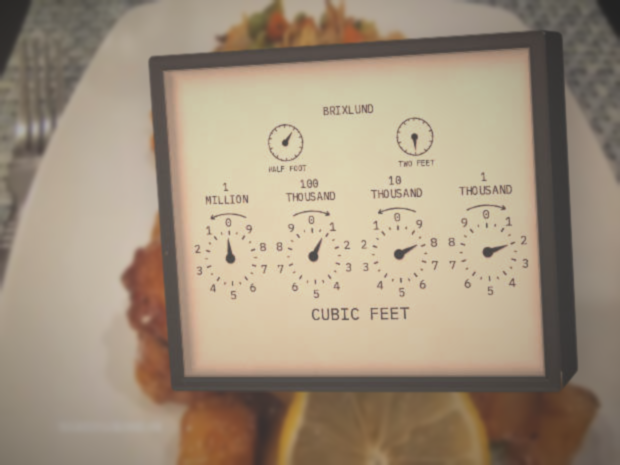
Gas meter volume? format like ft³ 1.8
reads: ft³ 8200
